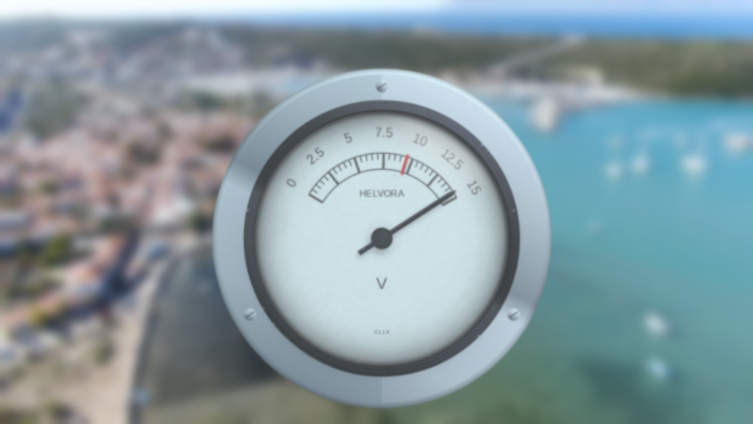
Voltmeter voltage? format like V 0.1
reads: V 14.5
